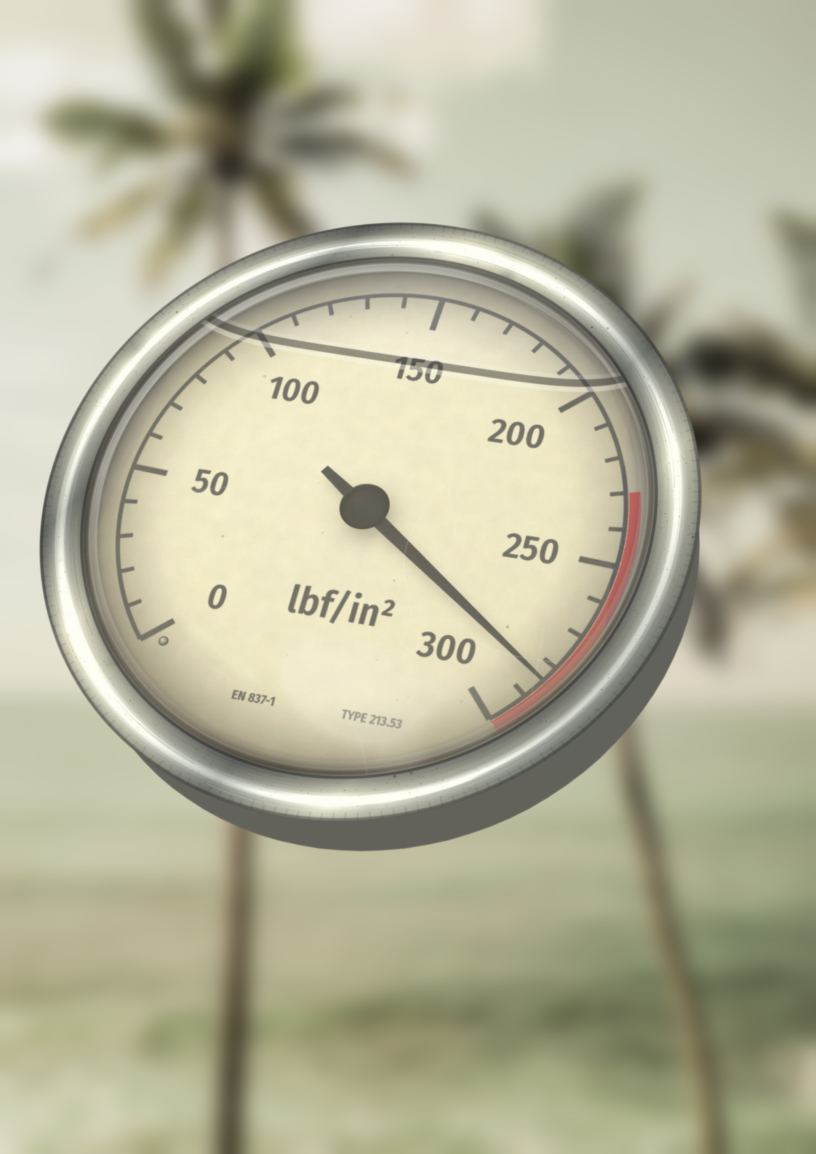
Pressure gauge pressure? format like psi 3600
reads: psi 285
